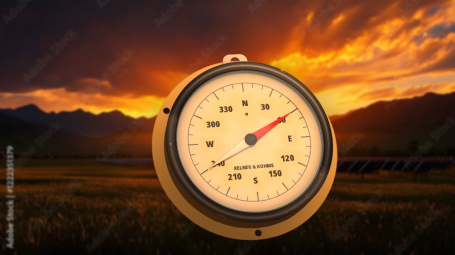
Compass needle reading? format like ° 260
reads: ° 60
